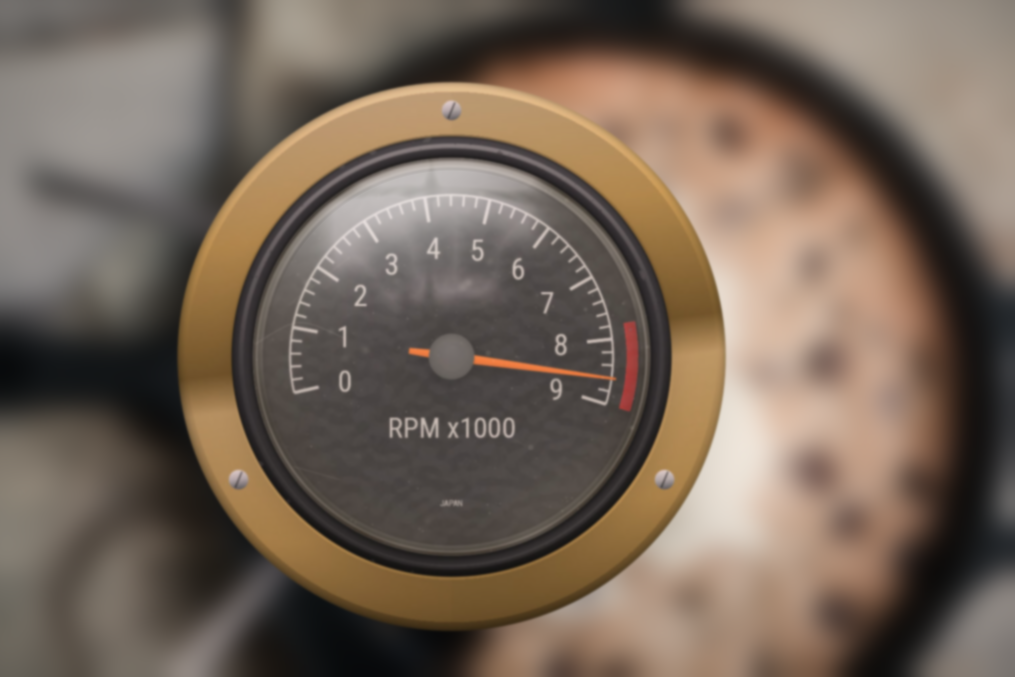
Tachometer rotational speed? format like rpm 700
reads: rpm 8600
